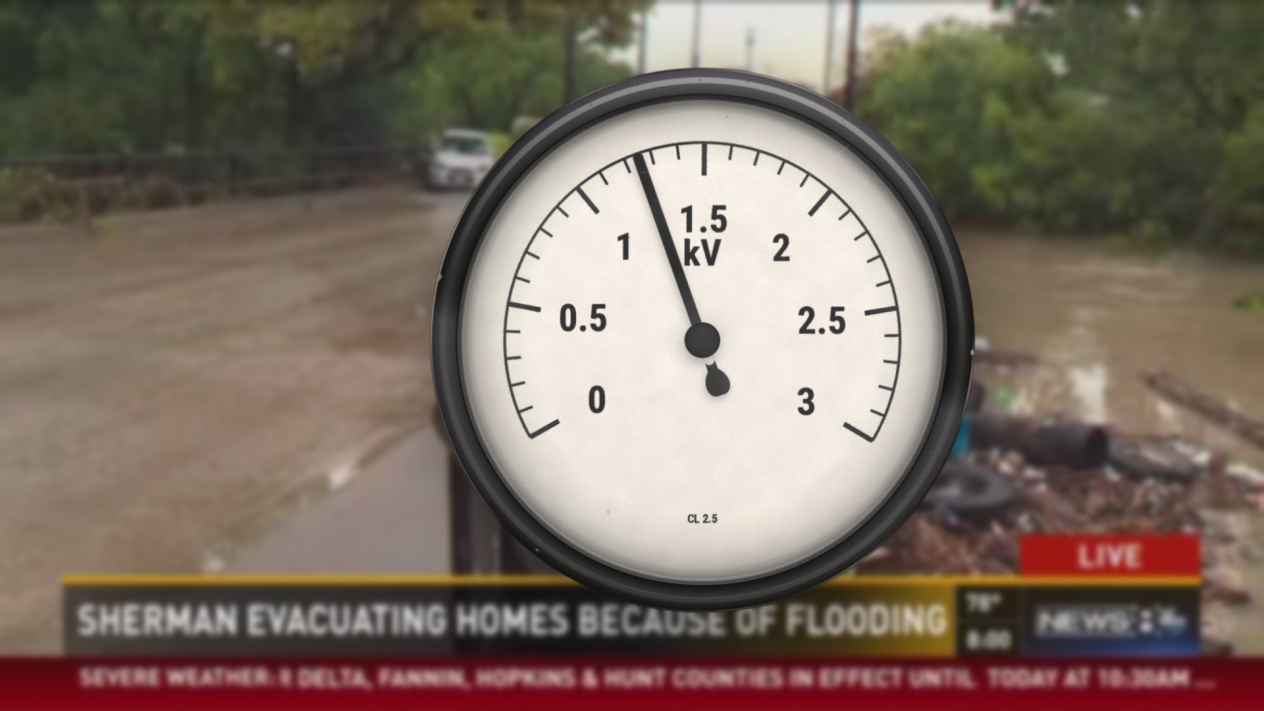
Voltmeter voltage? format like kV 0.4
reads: kV 1.25
